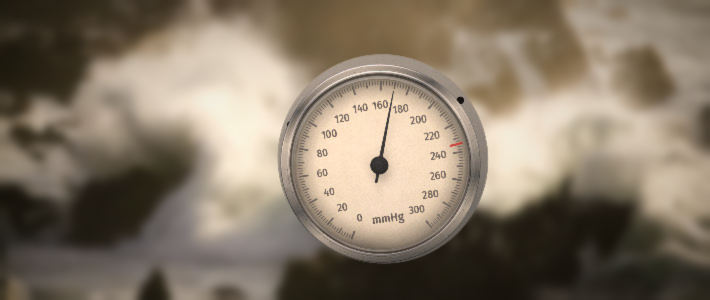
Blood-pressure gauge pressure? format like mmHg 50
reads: mmHg 170
